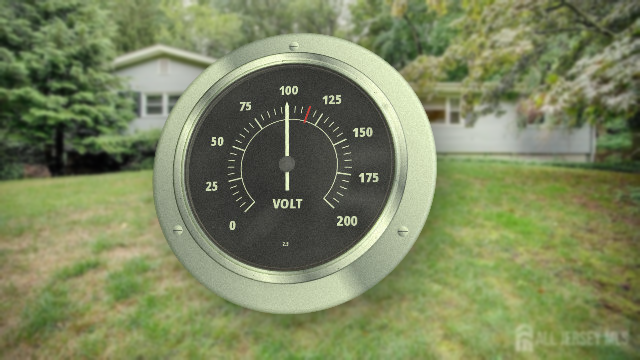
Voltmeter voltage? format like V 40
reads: V 100
